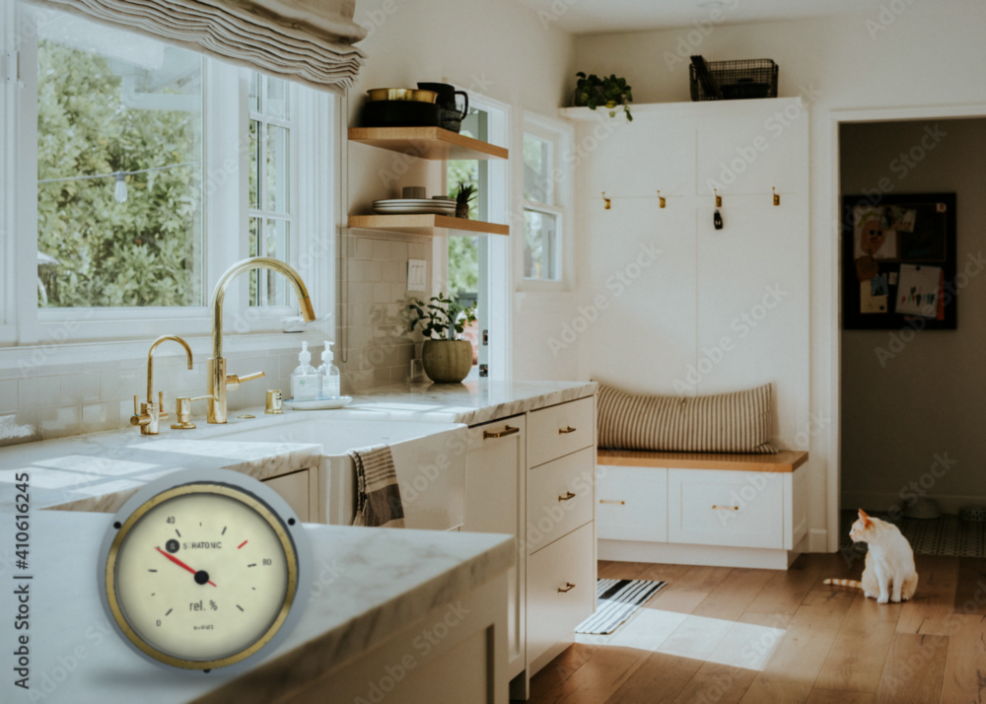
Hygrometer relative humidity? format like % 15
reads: % 30
